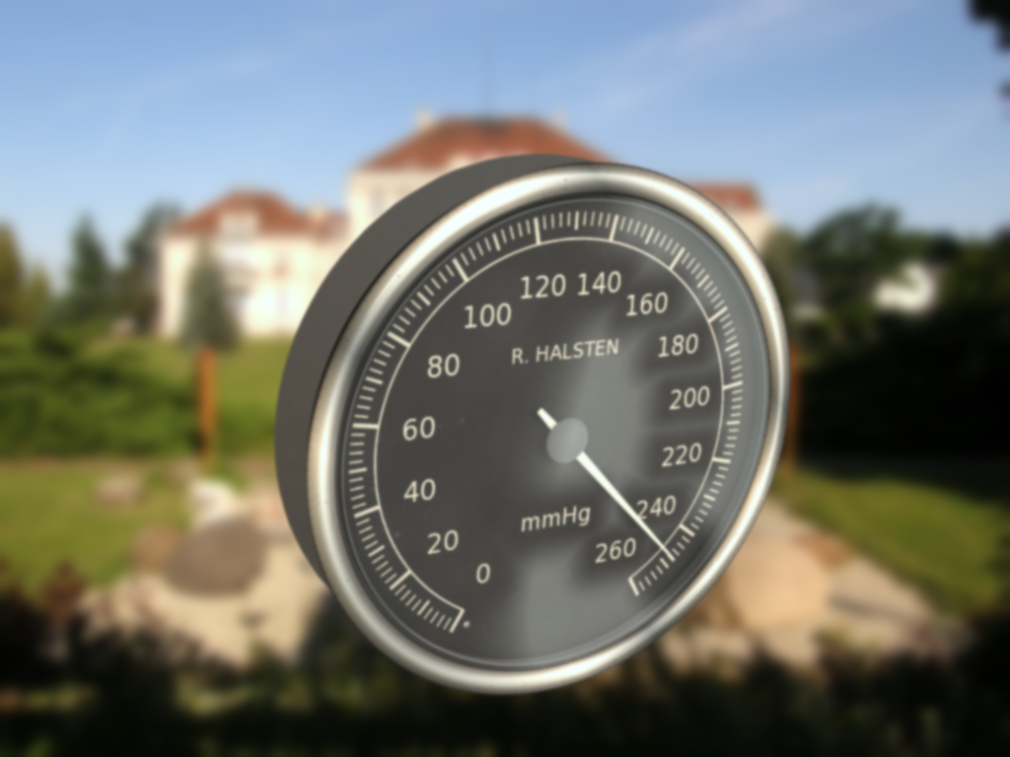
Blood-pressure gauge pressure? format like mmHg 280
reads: mmHg 248
